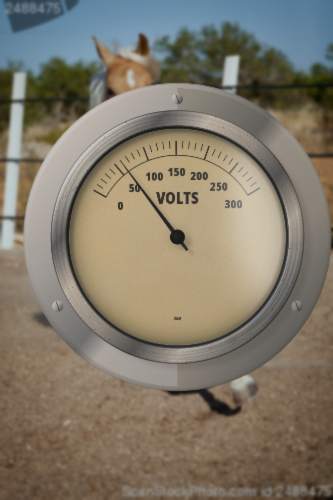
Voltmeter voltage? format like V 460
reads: V 60
